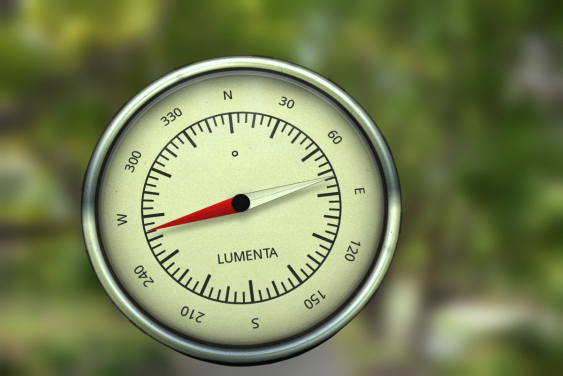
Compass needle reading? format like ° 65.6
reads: ° 260
